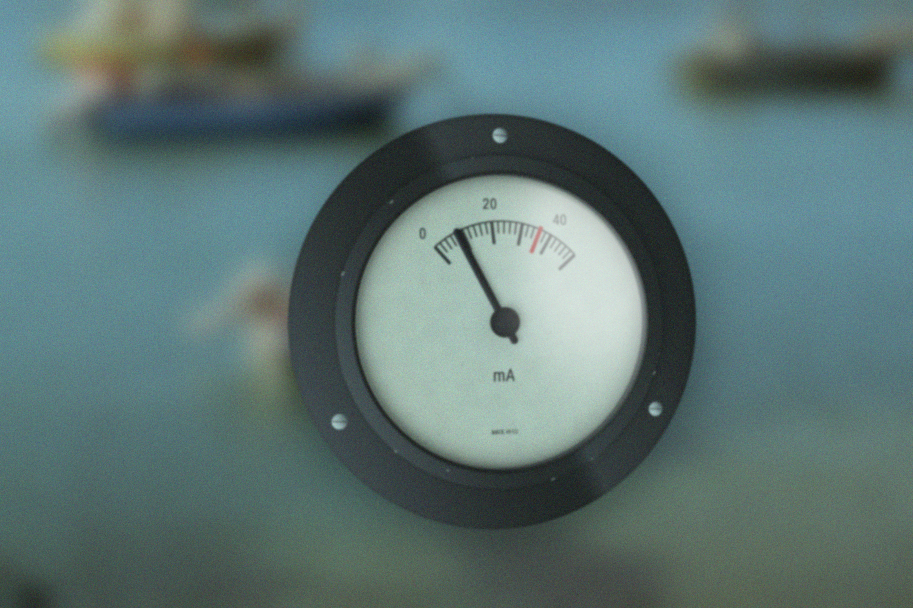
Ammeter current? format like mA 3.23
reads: mA 8
